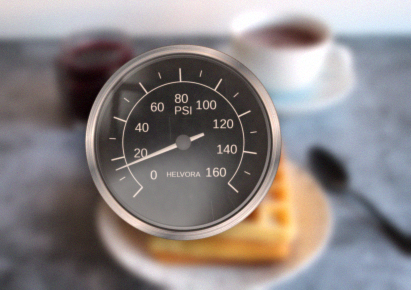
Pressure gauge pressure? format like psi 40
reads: psi 15
